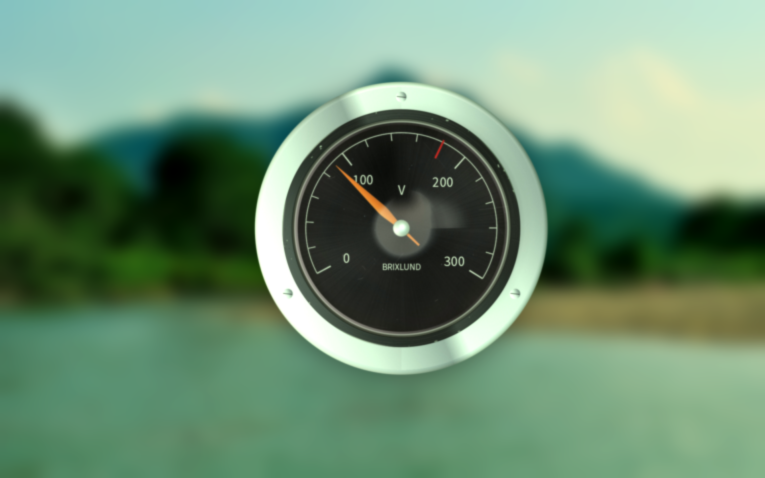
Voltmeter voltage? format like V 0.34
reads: V 90
